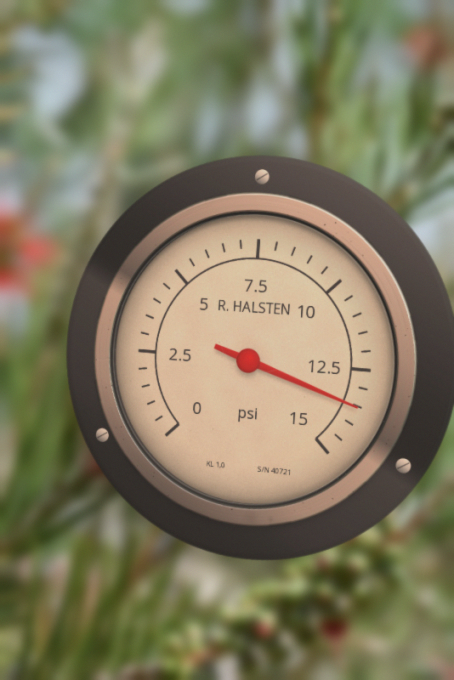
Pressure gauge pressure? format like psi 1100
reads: psi 13.5
